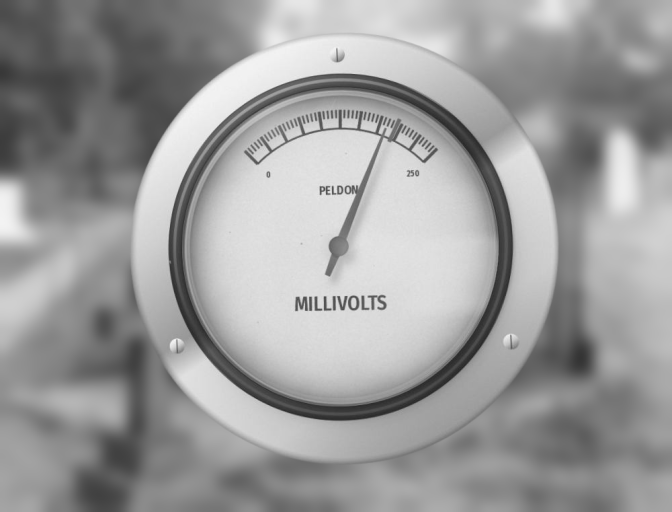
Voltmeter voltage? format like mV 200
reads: mV 185
